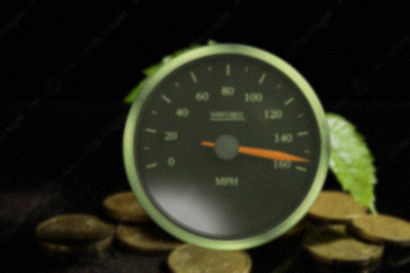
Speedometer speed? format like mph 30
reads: mph 155
